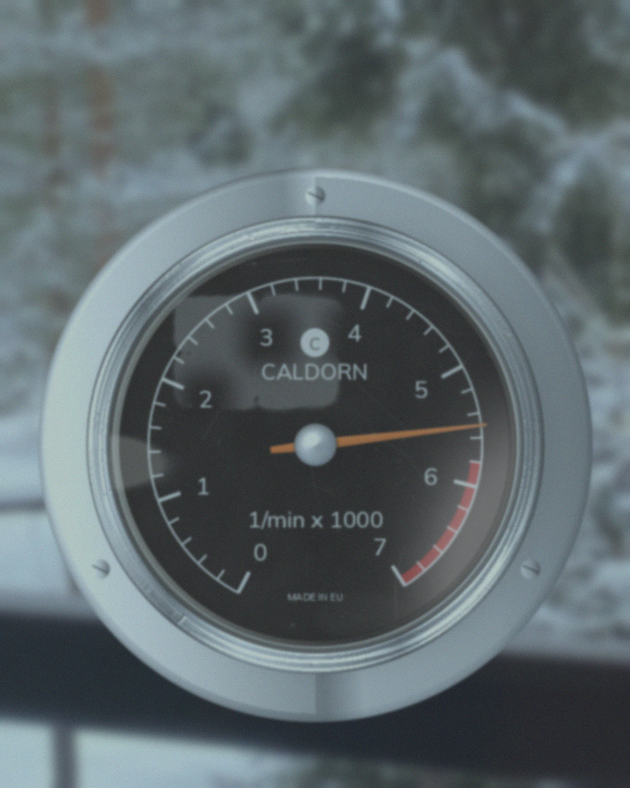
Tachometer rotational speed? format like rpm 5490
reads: rpm 5500
